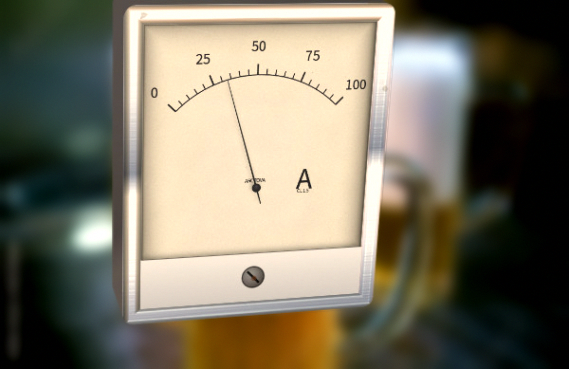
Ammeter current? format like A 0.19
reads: A 32.5
